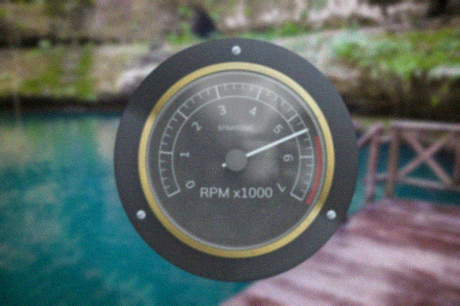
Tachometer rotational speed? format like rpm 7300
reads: rpm 5400
